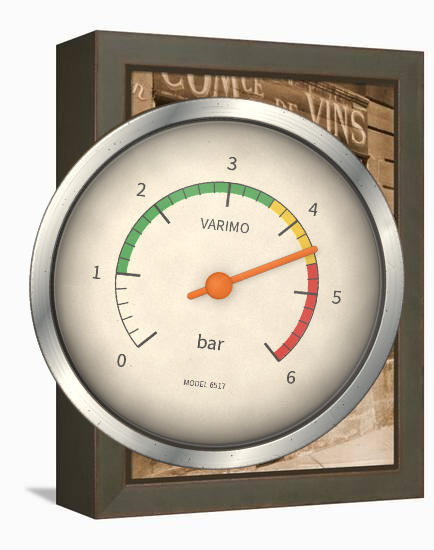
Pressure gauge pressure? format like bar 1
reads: bar 4.4
